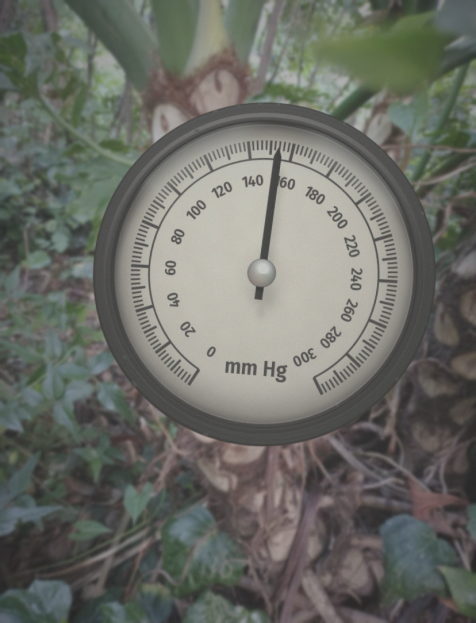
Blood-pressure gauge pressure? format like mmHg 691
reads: mmHg 154
